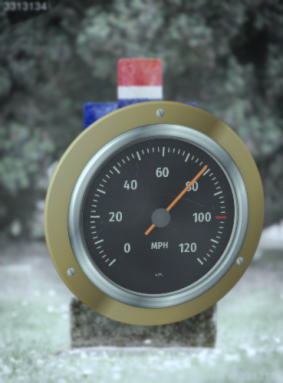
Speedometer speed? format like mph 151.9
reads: mph 78
